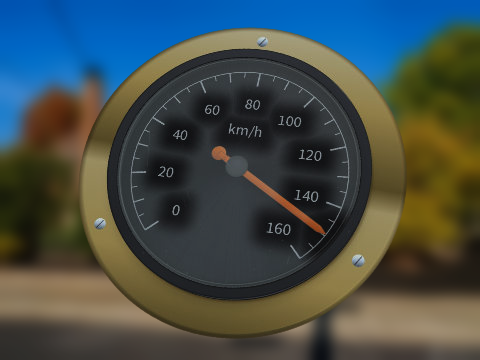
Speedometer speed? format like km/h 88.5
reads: km/h 150
